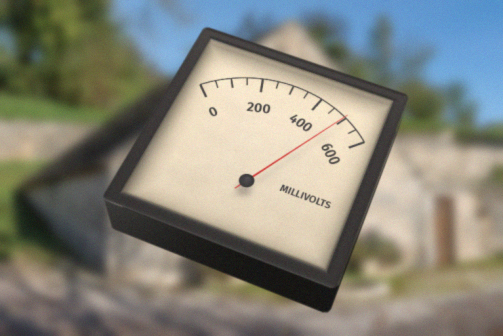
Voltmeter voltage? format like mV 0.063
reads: mV 500
